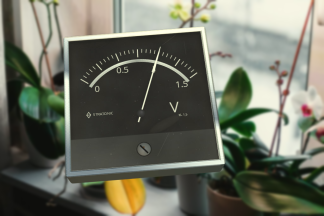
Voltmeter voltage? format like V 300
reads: V 1
